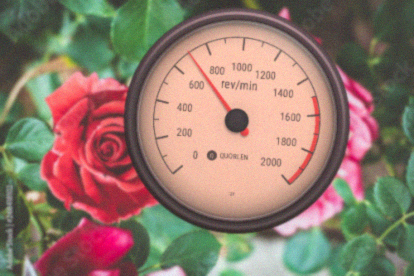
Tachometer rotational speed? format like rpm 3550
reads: rpm 700
